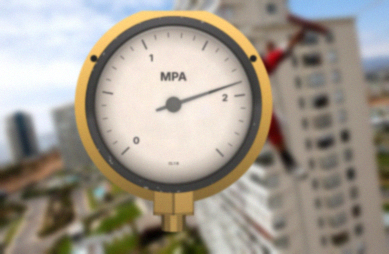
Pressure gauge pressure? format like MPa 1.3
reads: MPa 1.9
